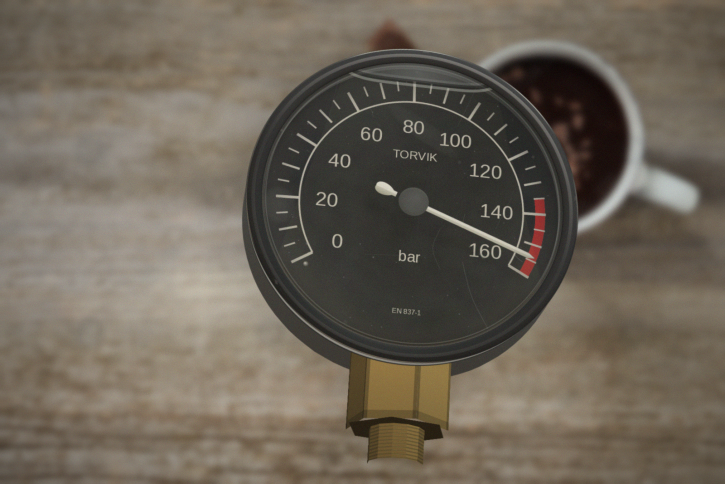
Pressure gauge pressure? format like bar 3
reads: bar 155
